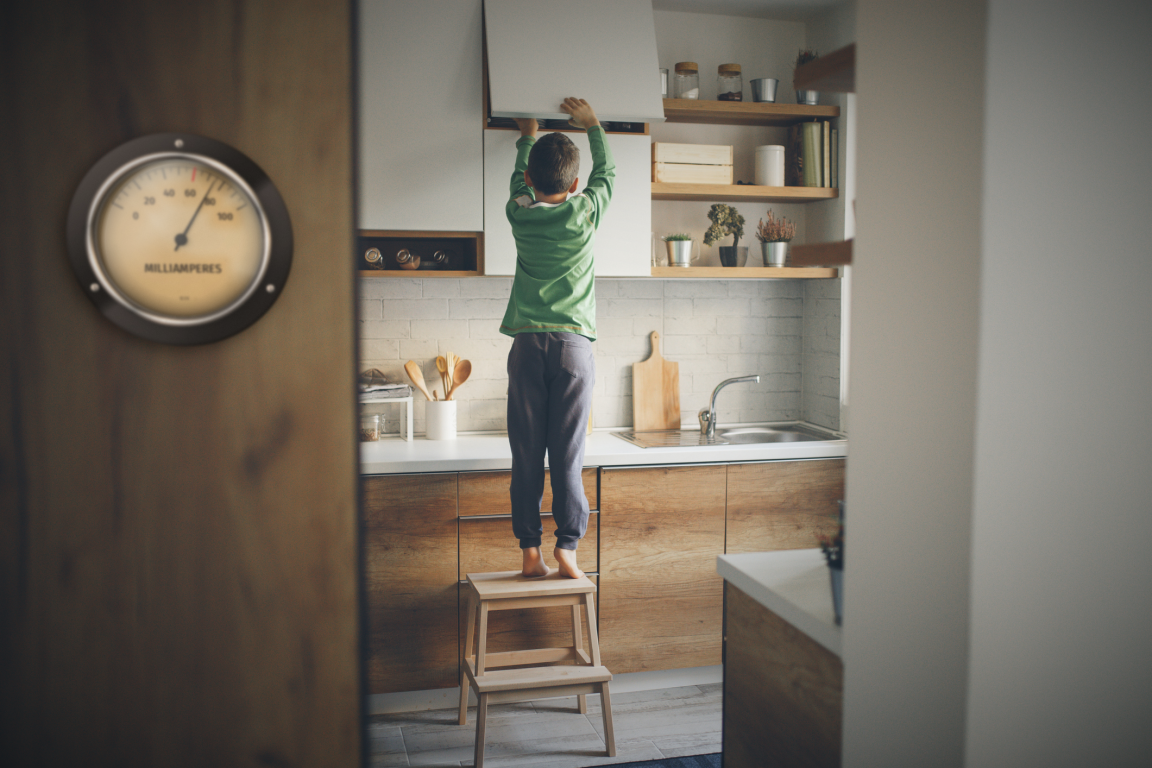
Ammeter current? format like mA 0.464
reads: mA 75
